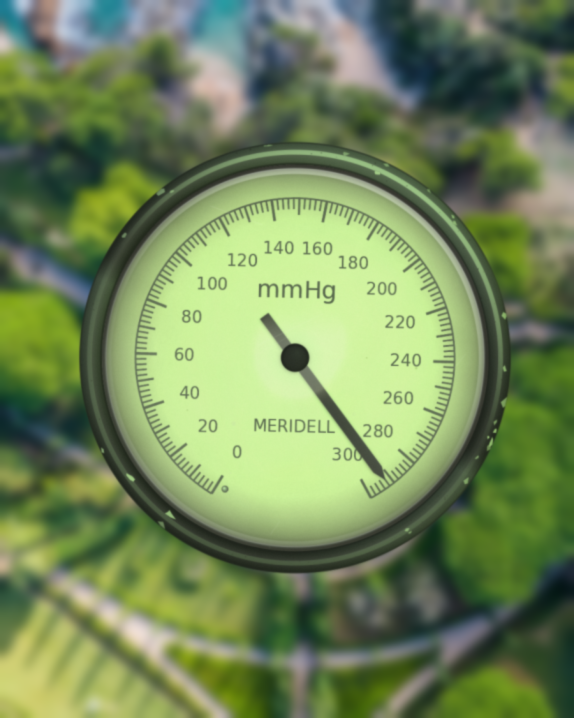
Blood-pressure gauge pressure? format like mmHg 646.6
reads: mmHg 292
